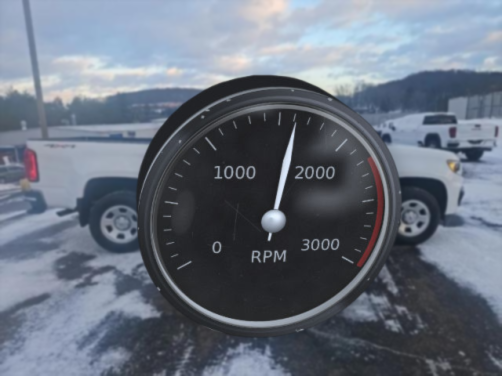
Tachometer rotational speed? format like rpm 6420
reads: rpm 1600
